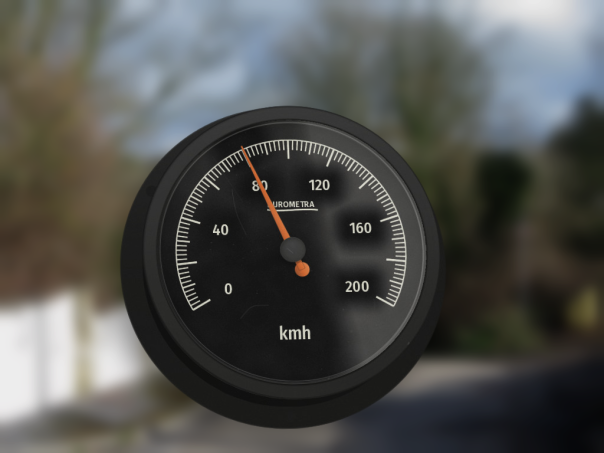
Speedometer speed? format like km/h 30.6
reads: km/h 80
